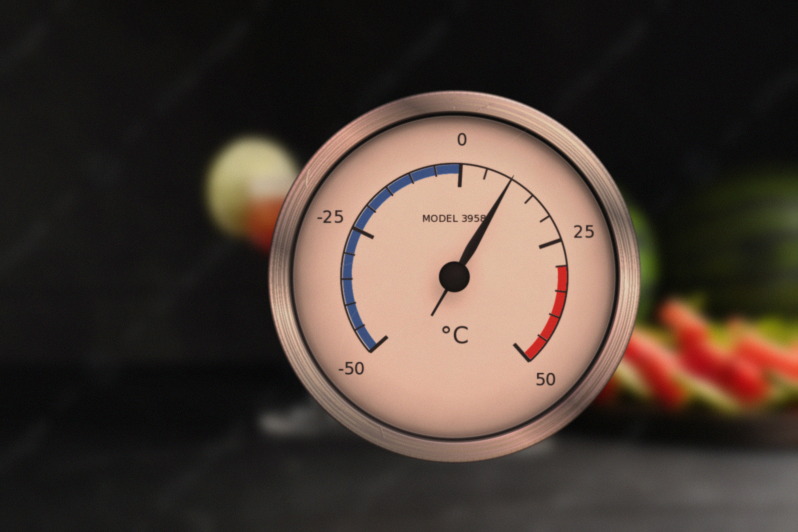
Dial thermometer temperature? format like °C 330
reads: °C 10
